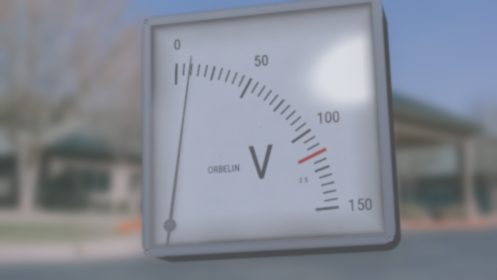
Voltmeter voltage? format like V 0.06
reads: V 10
